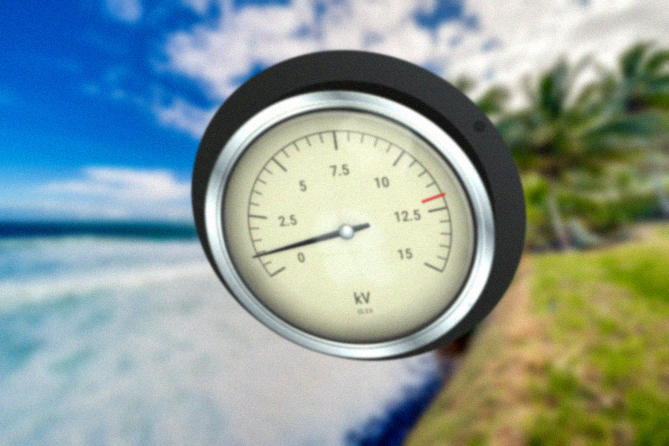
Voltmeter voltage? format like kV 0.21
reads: kV 1
